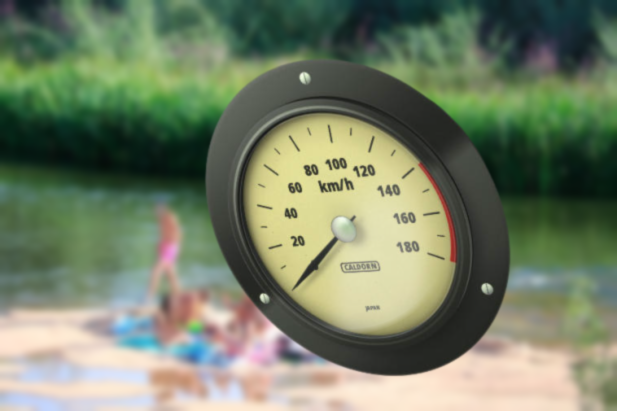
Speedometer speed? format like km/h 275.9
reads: km/h 0
